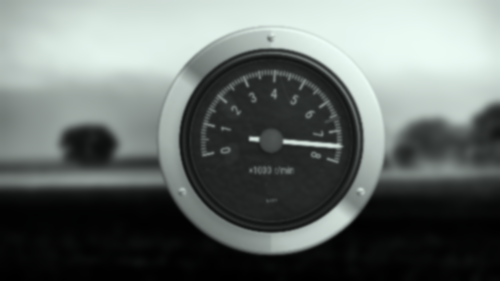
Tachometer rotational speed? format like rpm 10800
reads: rpm 7500
